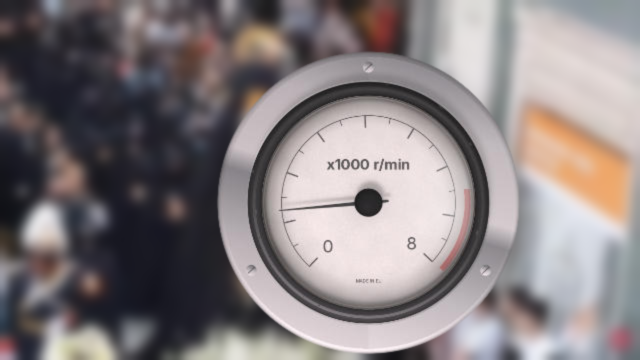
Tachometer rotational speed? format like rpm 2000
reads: rpm 1250
